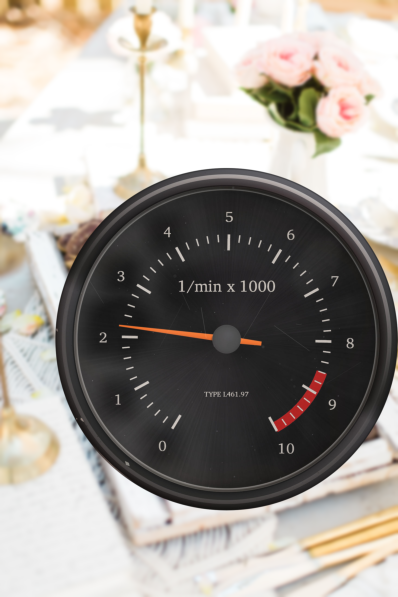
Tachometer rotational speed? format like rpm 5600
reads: rpm 2200
